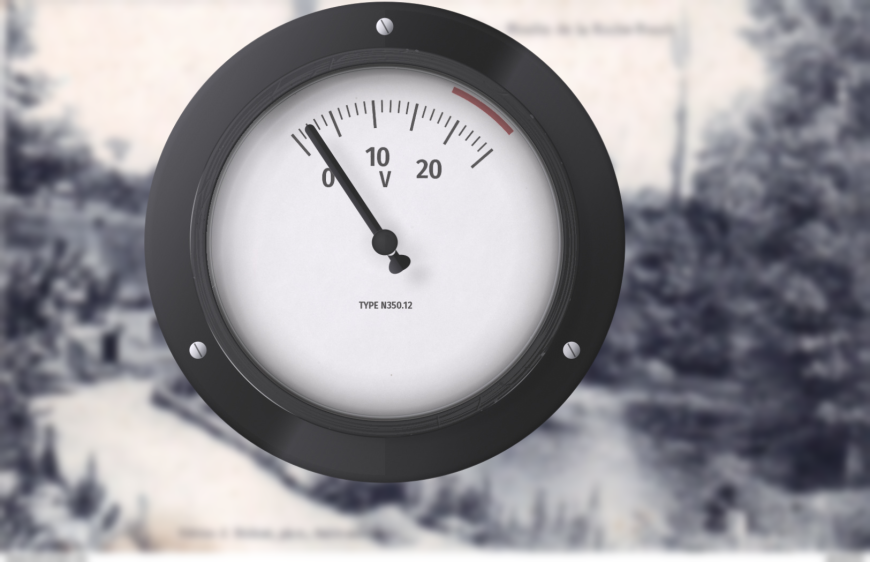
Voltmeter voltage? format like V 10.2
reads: V 2
